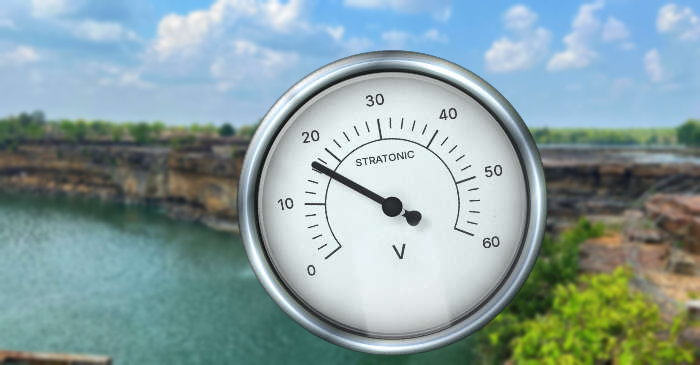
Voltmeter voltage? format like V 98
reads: V 17
